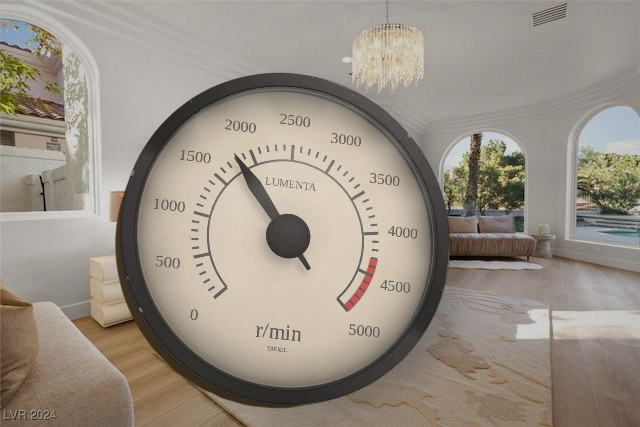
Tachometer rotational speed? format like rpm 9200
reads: rpm 1800
